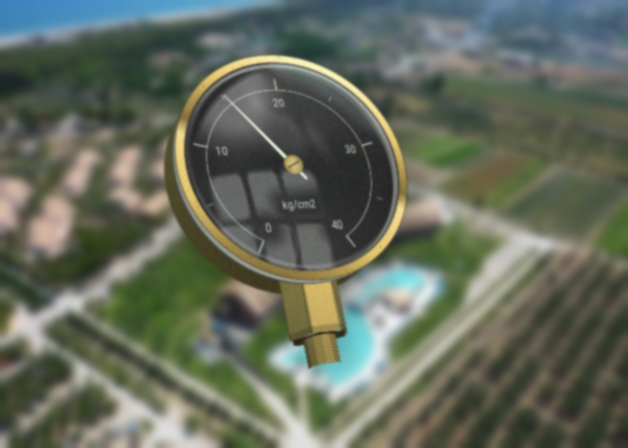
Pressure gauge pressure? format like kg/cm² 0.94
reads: kg/cm² 15
